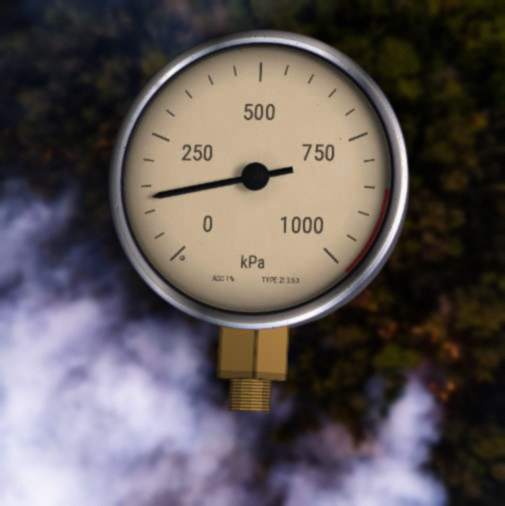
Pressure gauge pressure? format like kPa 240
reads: kPa 125
